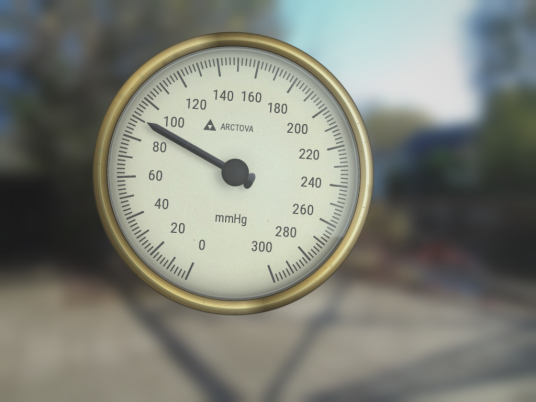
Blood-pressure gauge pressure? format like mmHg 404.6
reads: mmHg 90
